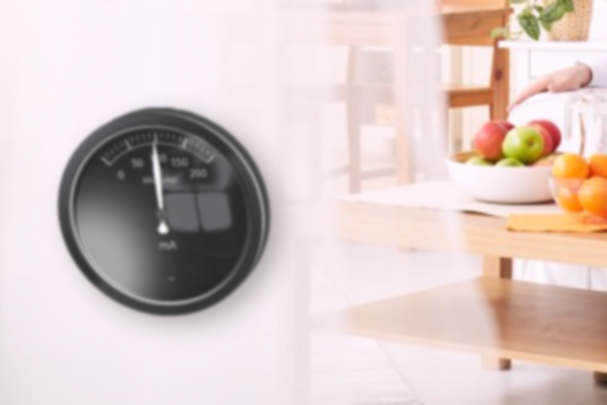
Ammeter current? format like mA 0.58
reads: mA 100
